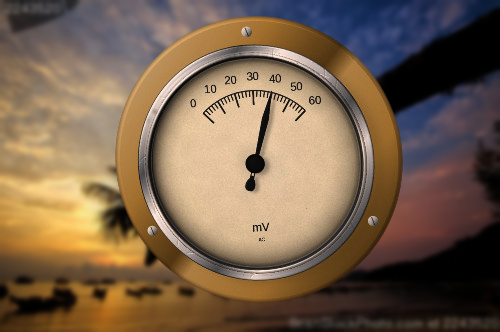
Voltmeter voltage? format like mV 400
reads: mV 40
